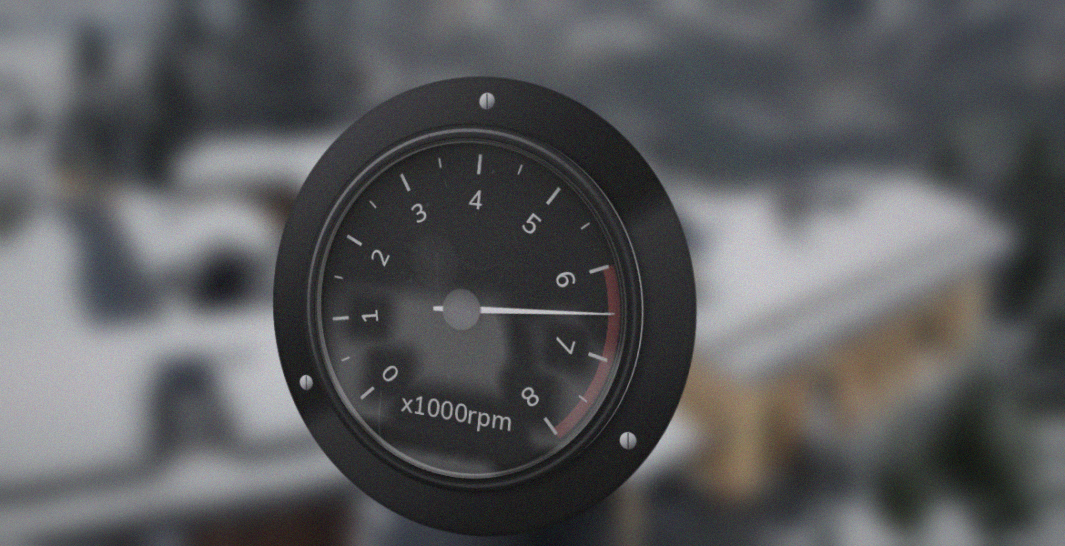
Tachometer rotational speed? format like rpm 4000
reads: rpm 6500
